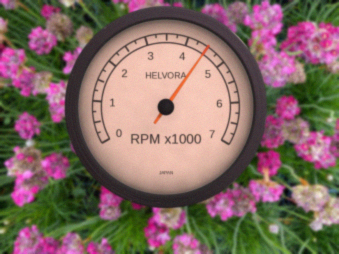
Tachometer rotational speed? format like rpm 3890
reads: rpm 4500
